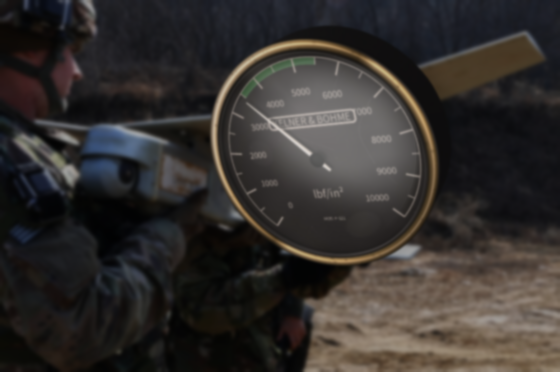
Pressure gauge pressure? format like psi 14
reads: psi 3500
